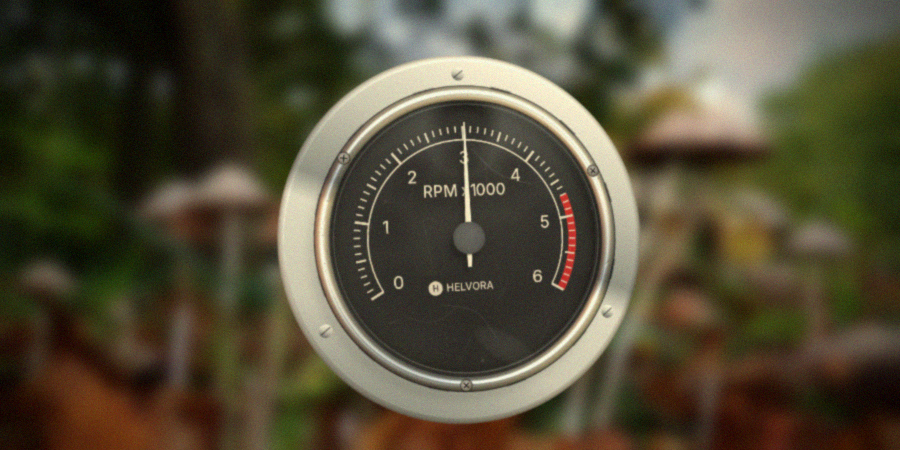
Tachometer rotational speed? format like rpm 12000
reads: rpm 3000
